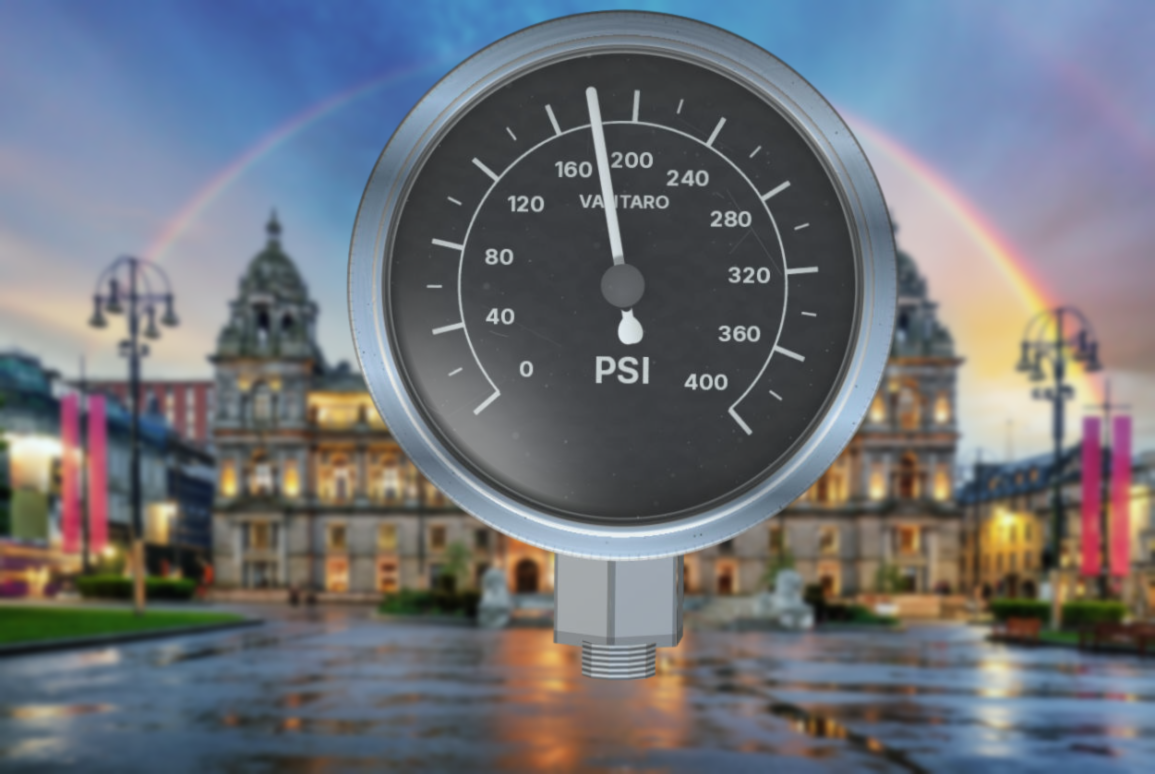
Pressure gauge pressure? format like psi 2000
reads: psi 180
